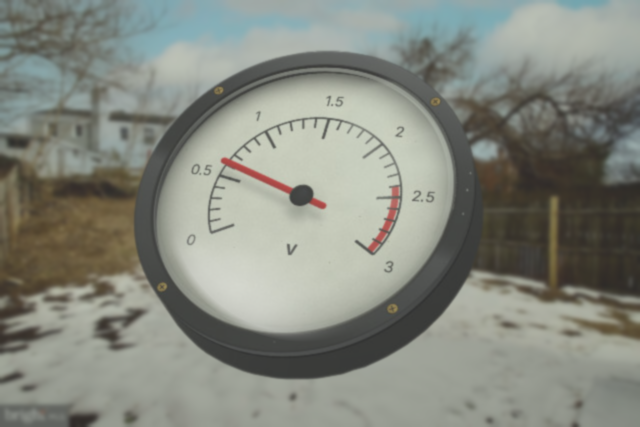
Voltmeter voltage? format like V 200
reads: V 0.6
